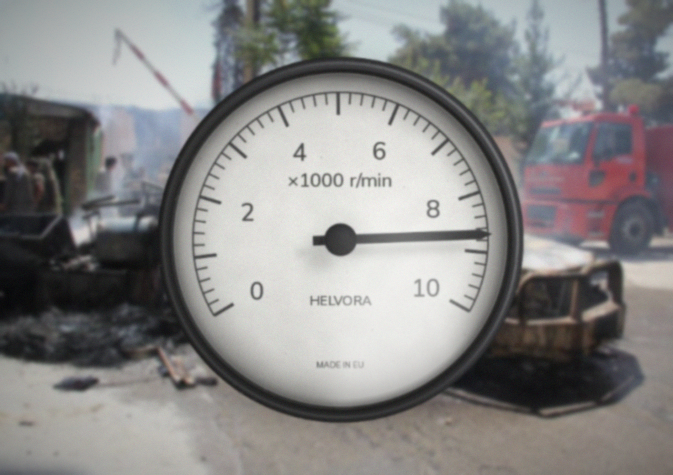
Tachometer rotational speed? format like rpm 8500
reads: rpm 8700
